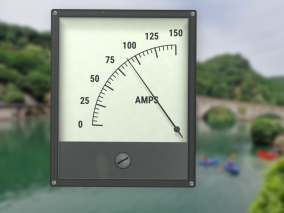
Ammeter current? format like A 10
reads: A 90
